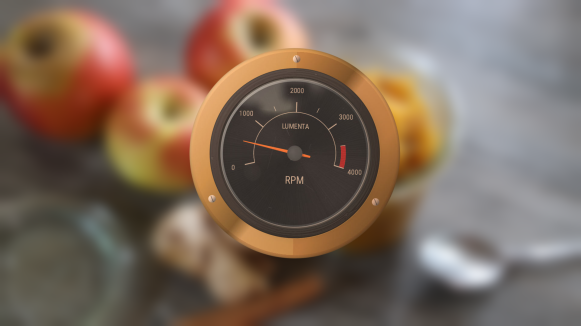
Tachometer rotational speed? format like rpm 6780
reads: rpm 500
